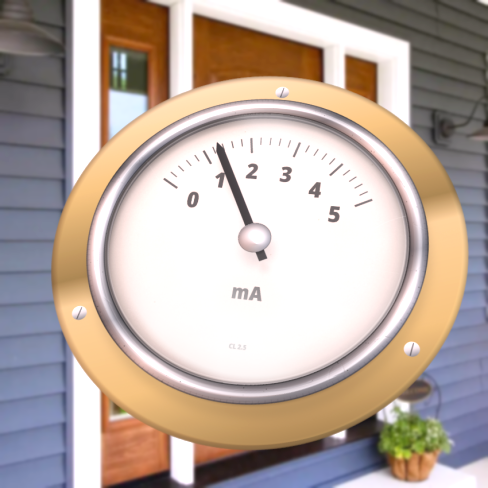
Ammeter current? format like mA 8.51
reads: mA 1.3
